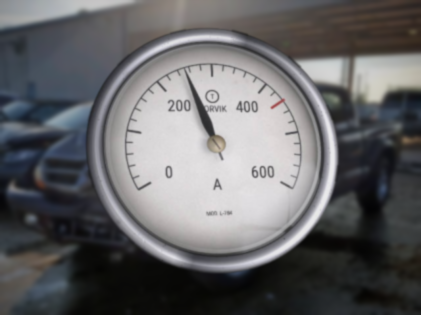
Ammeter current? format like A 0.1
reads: A 250
